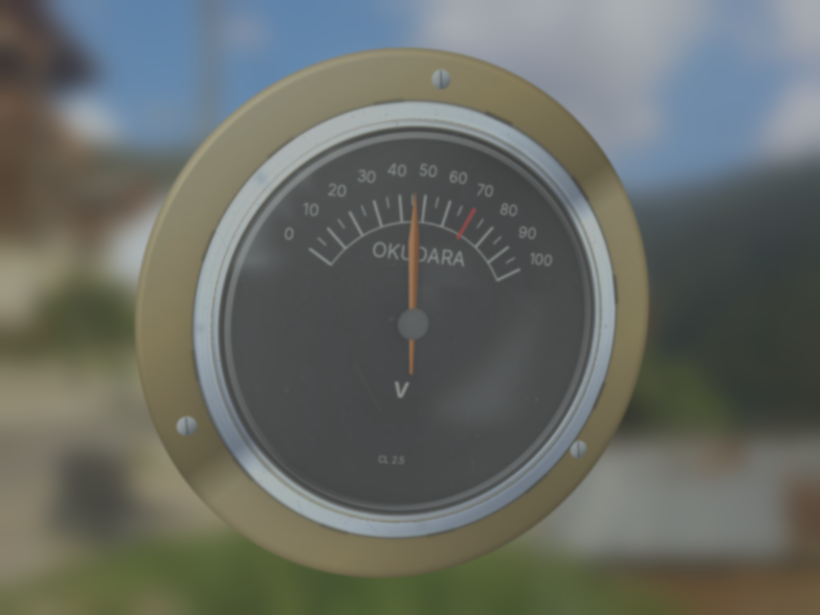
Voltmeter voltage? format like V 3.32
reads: V 45
